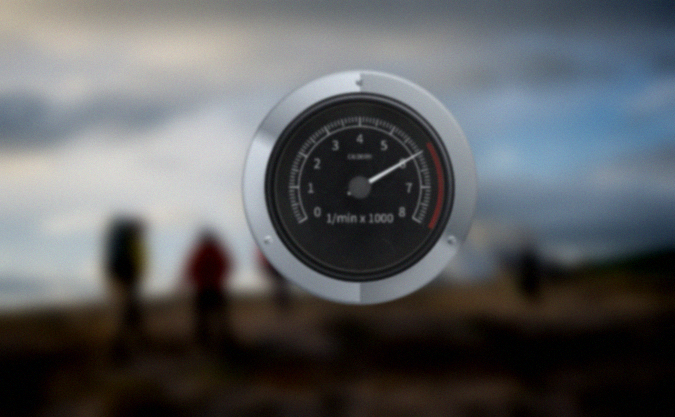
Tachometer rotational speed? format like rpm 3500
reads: rpm 6000
